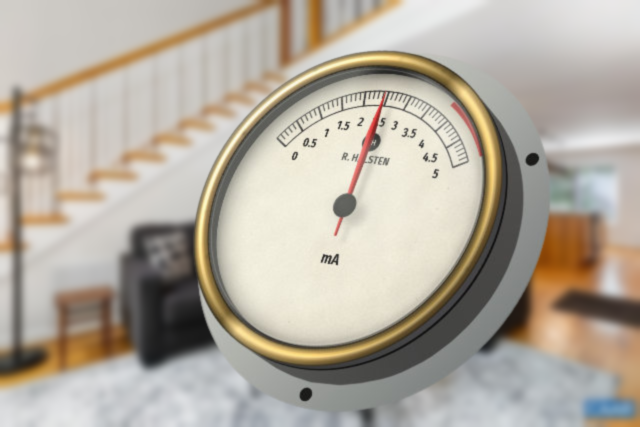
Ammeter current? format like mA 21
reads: mA 2.5
